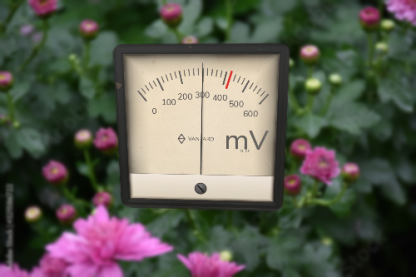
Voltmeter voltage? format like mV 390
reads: mV 300
